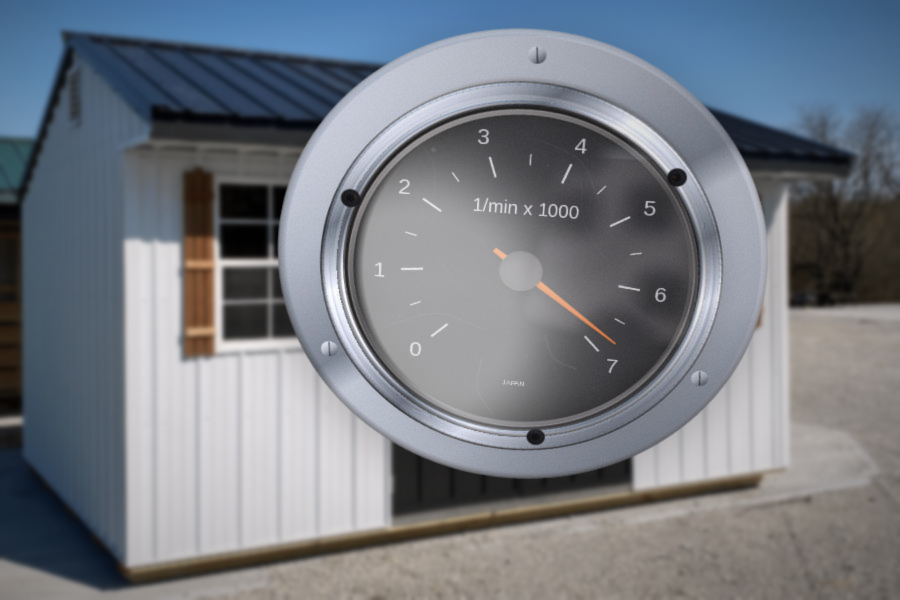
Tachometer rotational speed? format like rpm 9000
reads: rpm 6750
